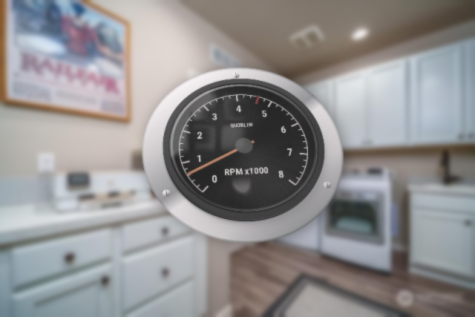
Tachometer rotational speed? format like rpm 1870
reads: rpm 600
